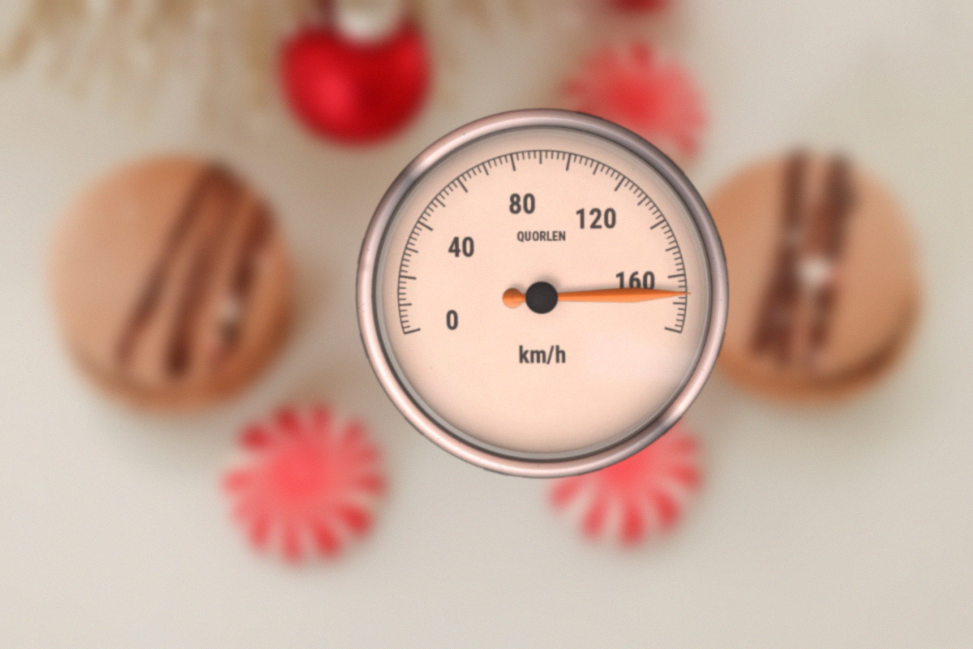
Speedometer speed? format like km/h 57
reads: km/h 166
